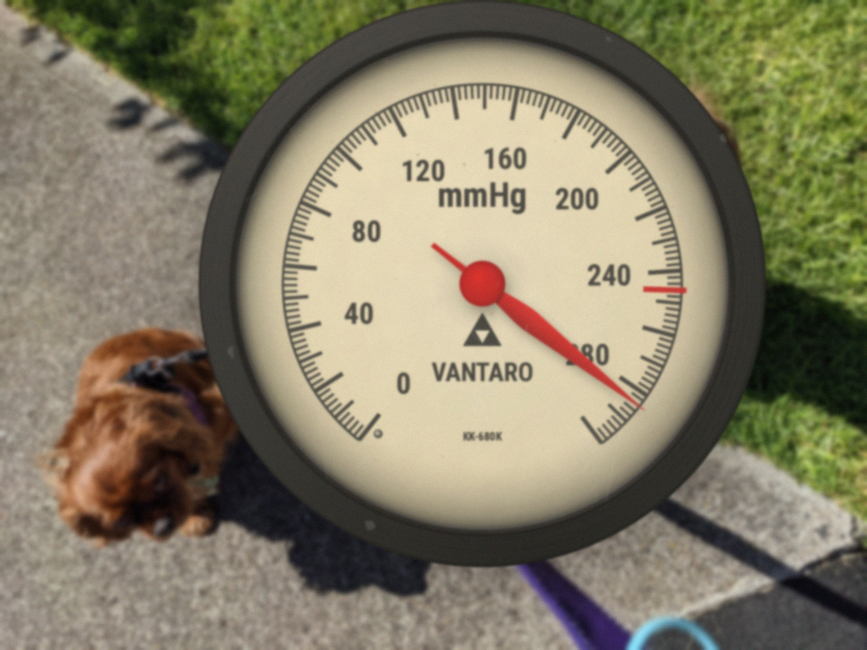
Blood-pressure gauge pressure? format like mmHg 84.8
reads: mmHg 284
